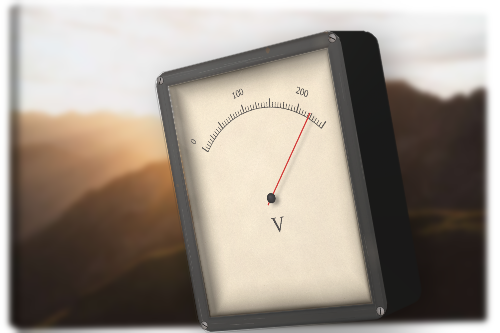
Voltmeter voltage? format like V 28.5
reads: V 225
